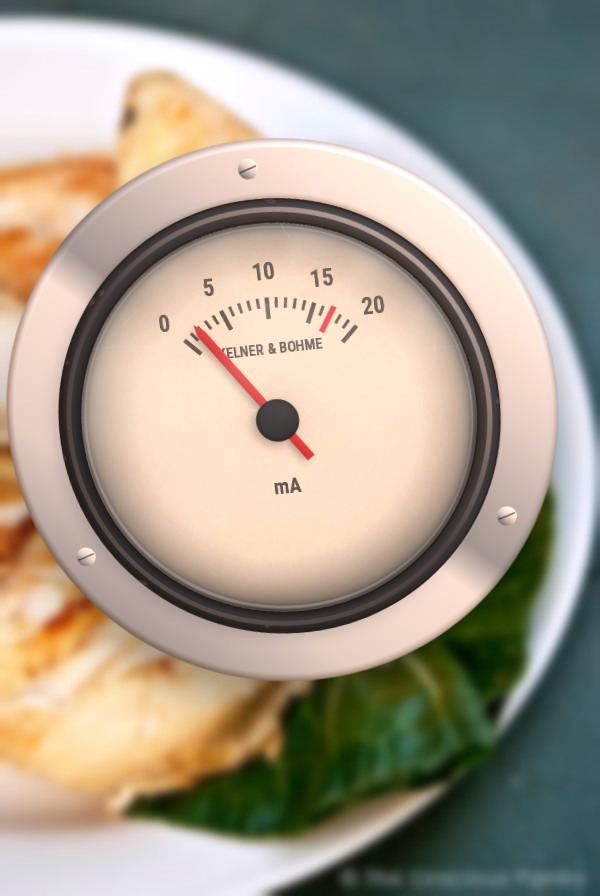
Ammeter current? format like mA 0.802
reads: mA 2
